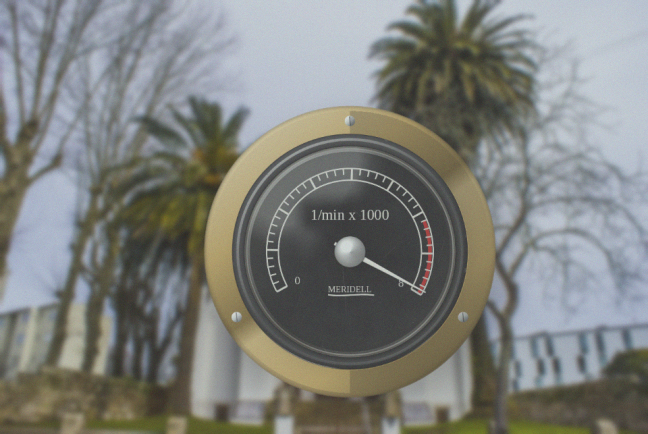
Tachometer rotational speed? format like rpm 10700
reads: rpm 7900
